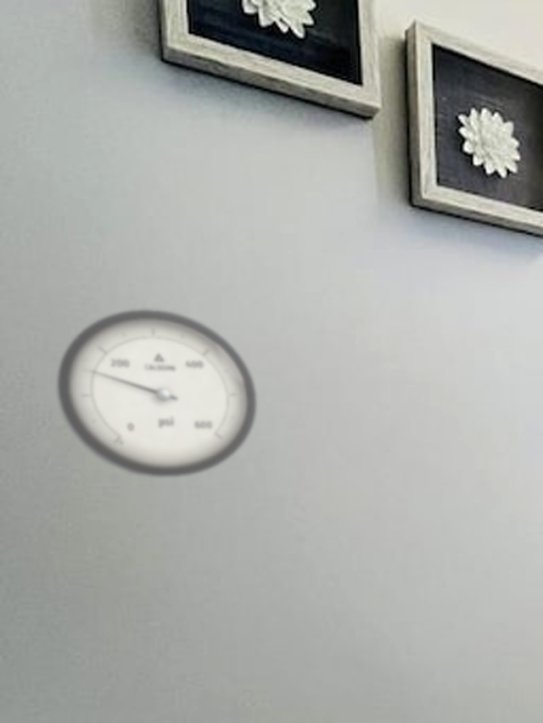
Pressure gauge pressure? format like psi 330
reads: psi 150
